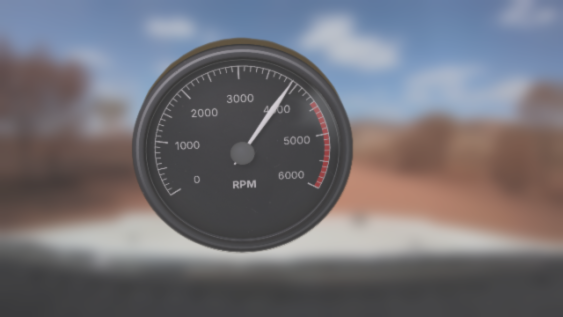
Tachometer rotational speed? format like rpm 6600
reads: rpm 3900
